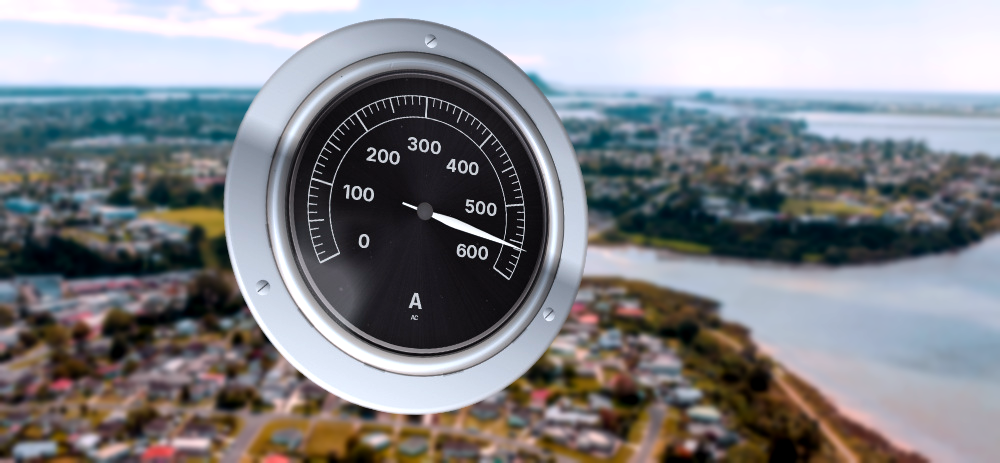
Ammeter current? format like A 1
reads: A 560
